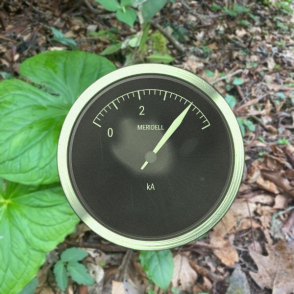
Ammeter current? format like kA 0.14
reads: kA 4
